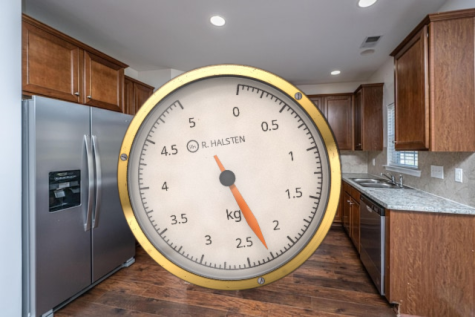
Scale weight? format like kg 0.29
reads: kg 2.25
